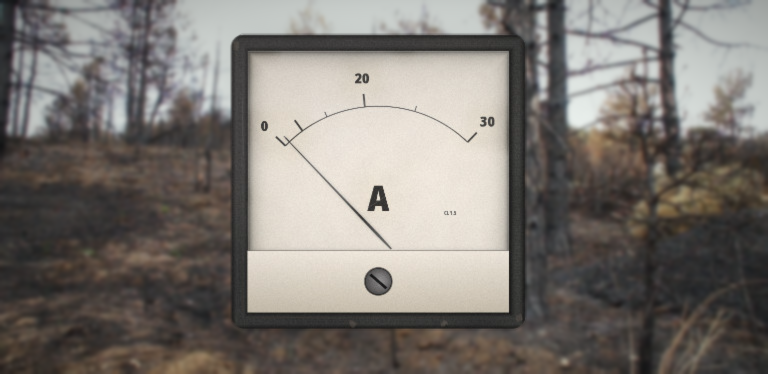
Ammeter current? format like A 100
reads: A 5
